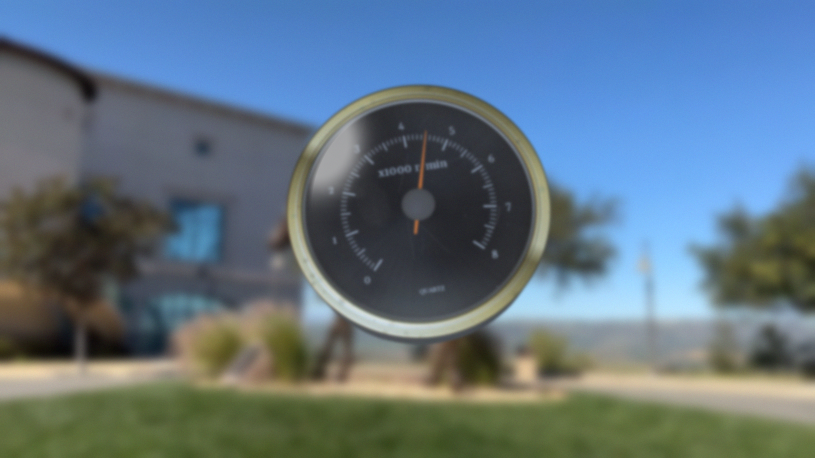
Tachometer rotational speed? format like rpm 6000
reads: rpm 4500
